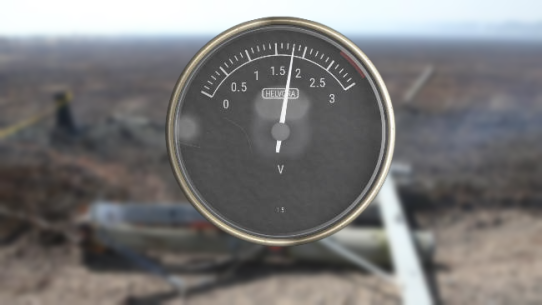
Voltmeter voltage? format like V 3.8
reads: V 1.8
